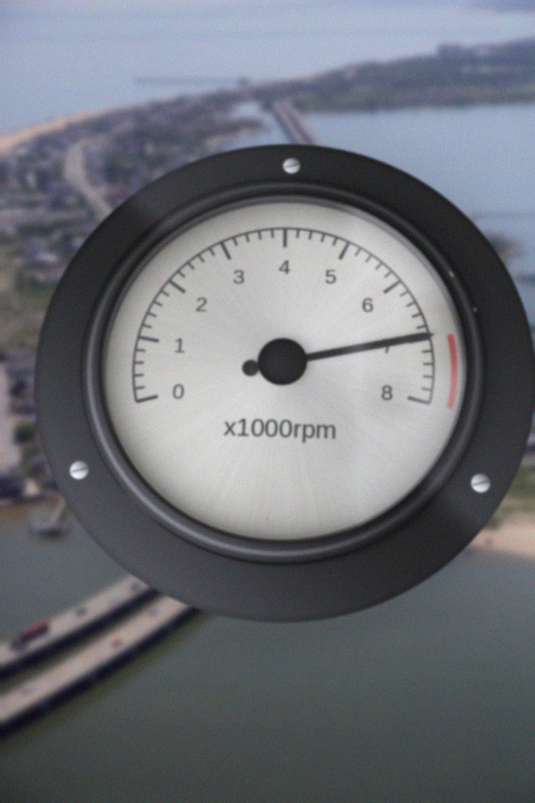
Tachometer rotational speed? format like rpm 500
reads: rpm 7000
